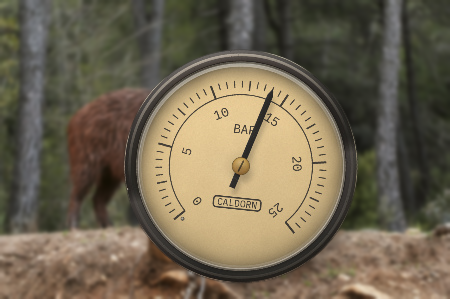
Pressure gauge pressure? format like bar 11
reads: bar 14
